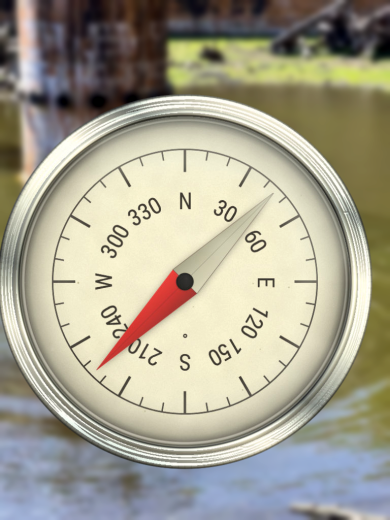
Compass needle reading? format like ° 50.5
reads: ° 225
